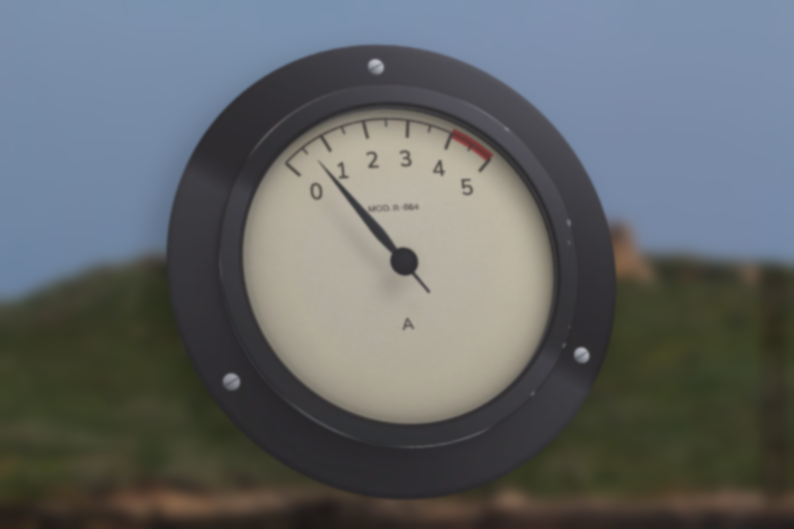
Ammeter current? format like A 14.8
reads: A 0.5
